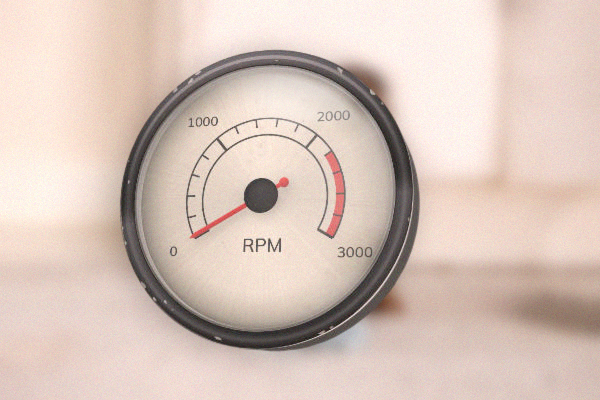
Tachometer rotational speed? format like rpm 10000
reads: rpm 0
